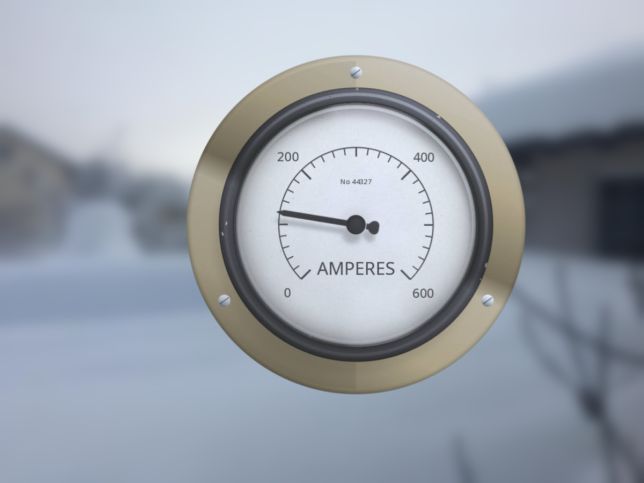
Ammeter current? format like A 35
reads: A 120
